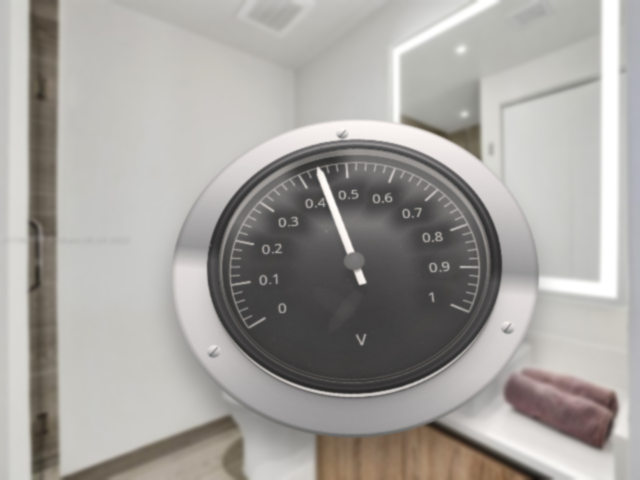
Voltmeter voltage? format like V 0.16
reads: V 0.44
